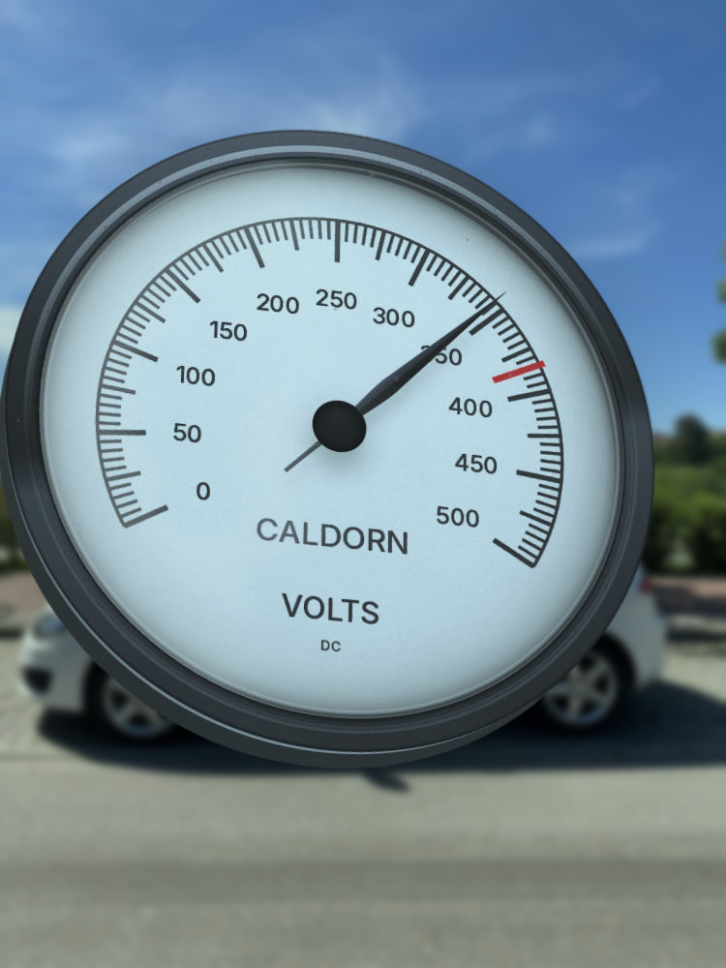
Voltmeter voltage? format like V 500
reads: V 345
